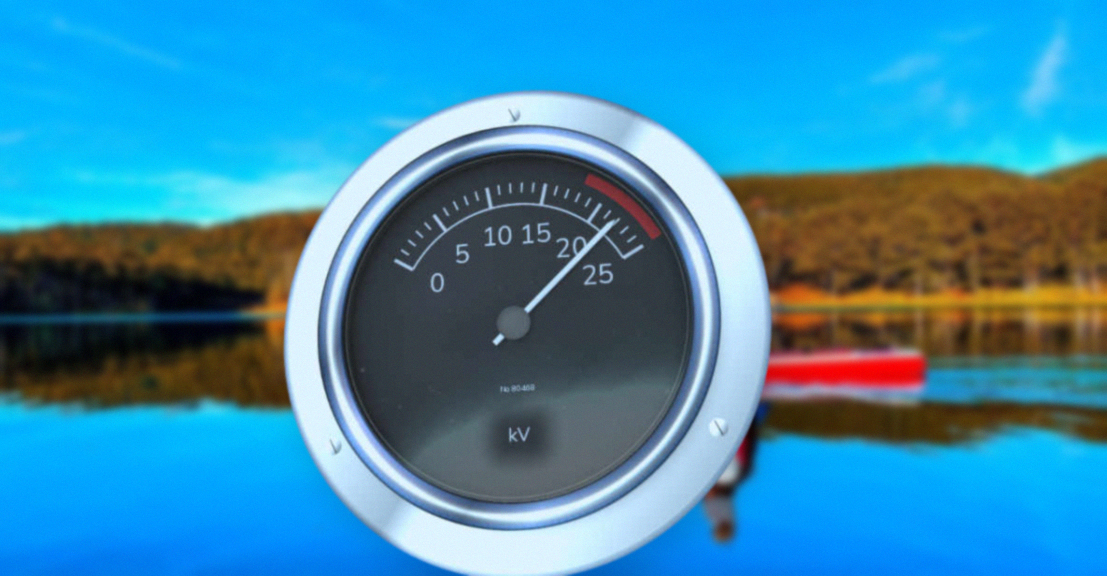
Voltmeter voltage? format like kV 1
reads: kV 22
